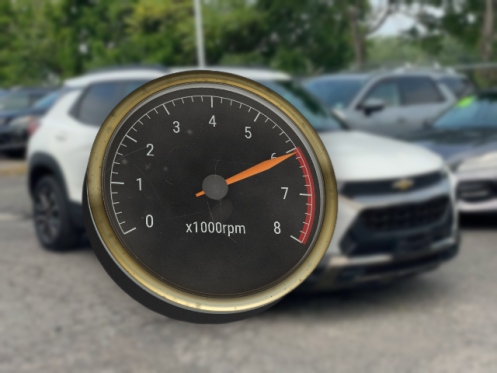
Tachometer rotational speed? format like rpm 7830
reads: rpm 6100
